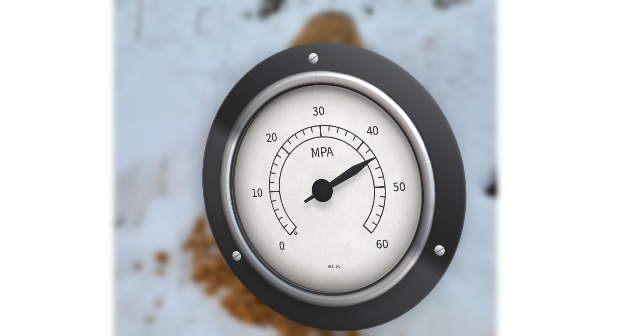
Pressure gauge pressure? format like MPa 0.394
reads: MPa 44
